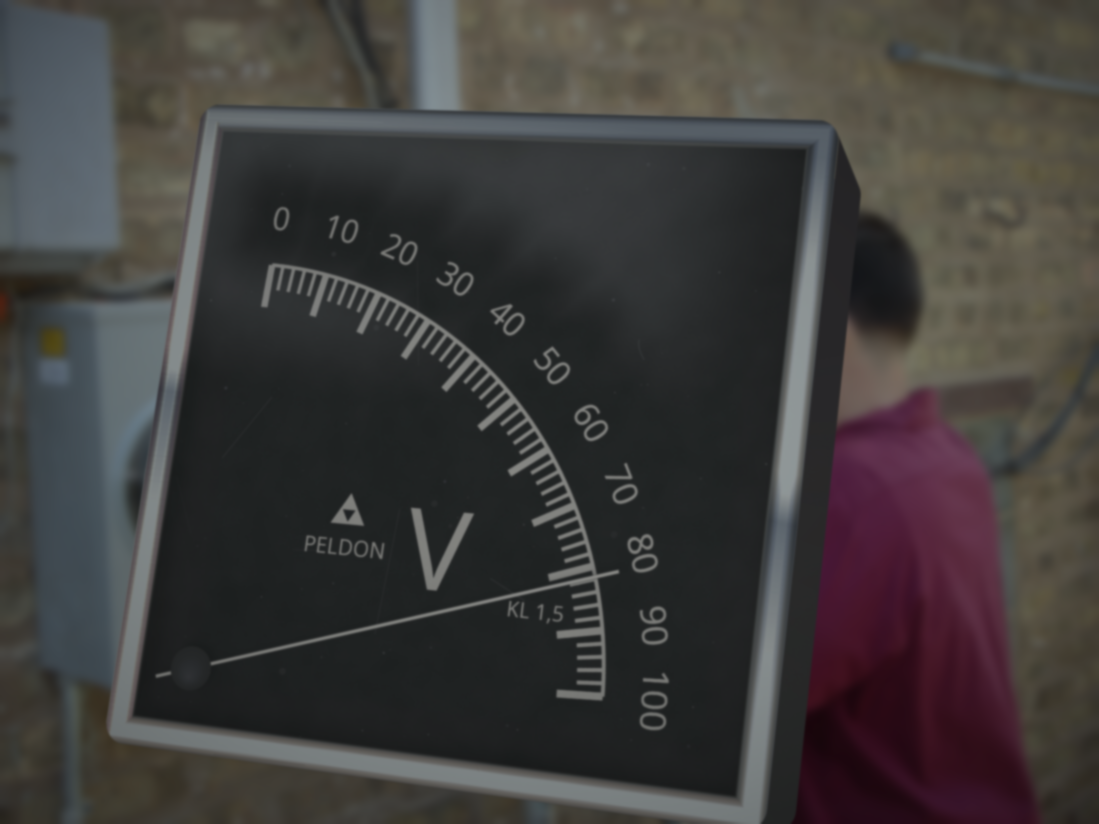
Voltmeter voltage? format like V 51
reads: V 82
